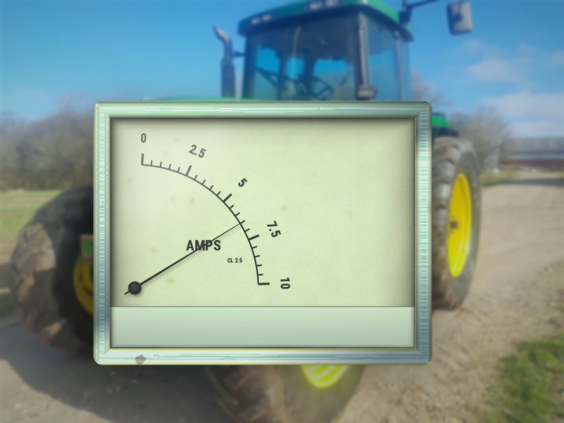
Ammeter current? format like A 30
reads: A 6.5
